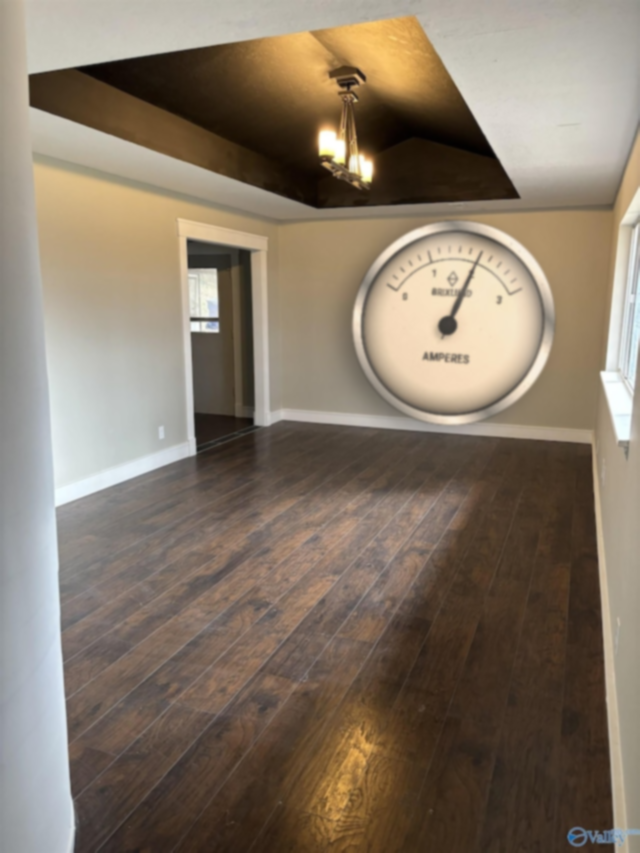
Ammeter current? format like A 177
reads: A 2
